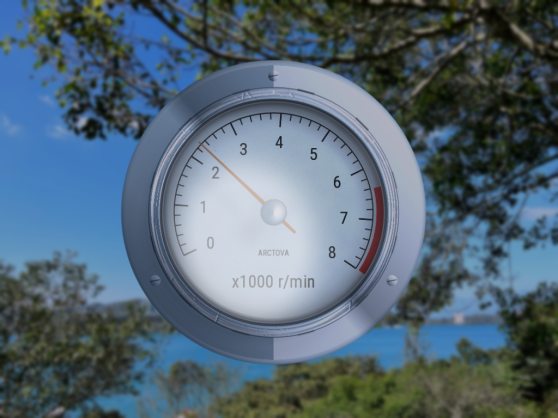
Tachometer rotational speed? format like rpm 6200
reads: rpm 2300
